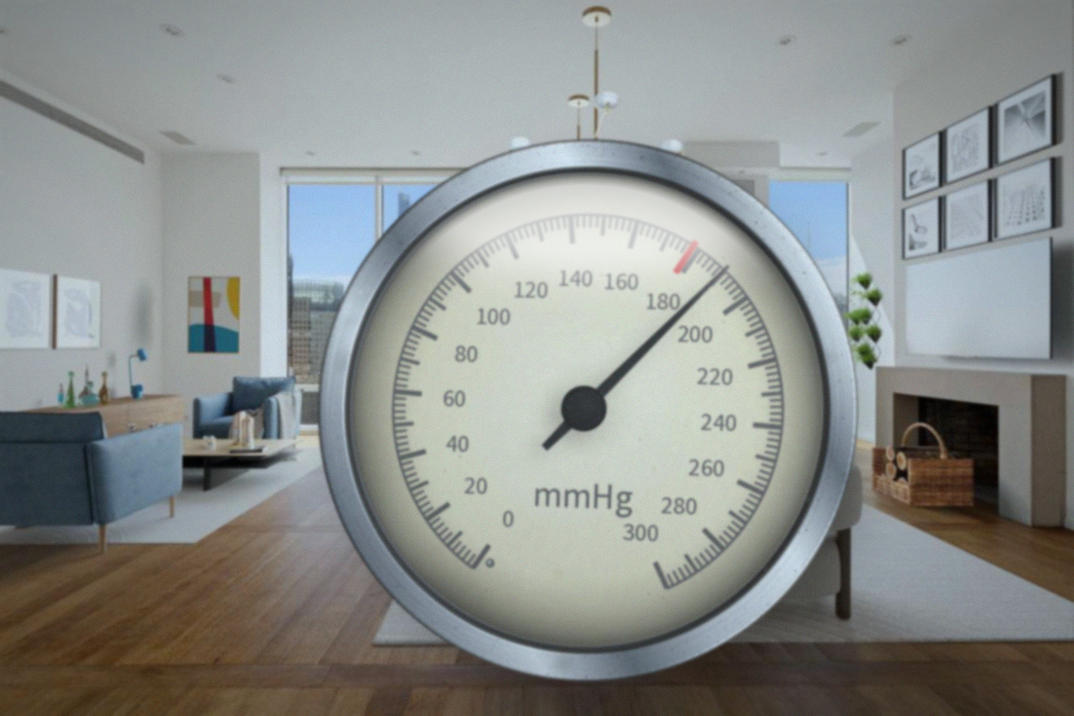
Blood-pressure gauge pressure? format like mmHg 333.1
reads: mmHg 190
